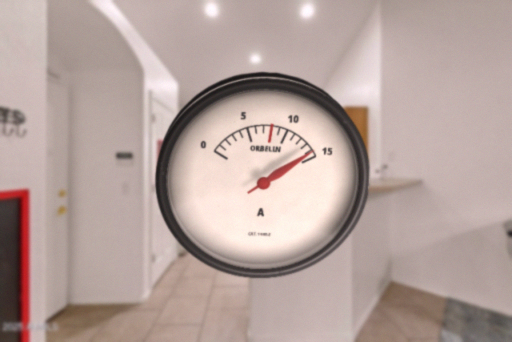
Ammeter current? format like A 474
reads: A 14
